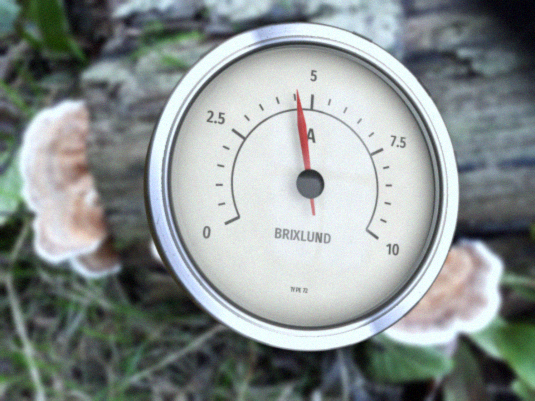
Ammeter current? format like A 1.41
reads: A 4.5
